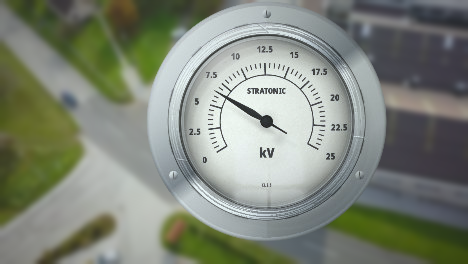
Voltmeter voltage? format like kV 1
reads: kV 6.5
